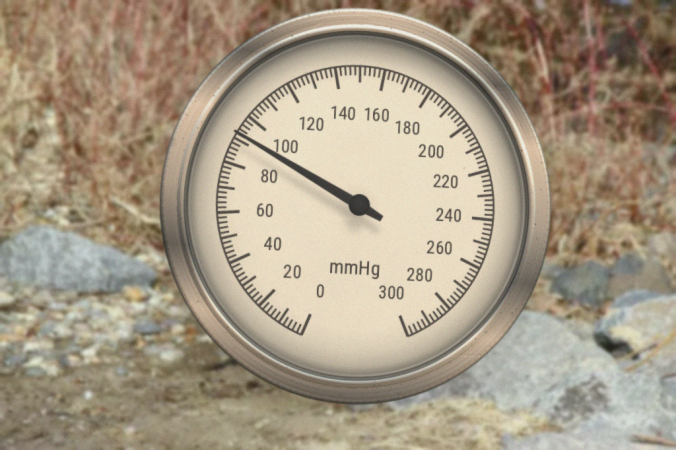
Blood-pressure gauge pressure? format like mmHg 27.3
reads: mmHg 92
